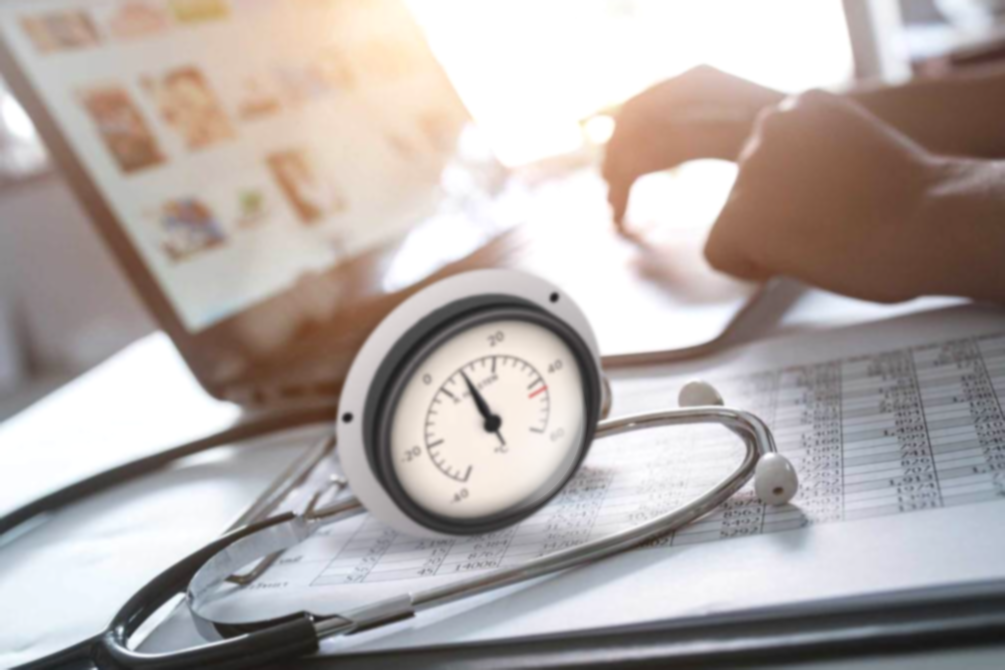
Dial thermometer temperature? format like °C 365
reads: °C 8
